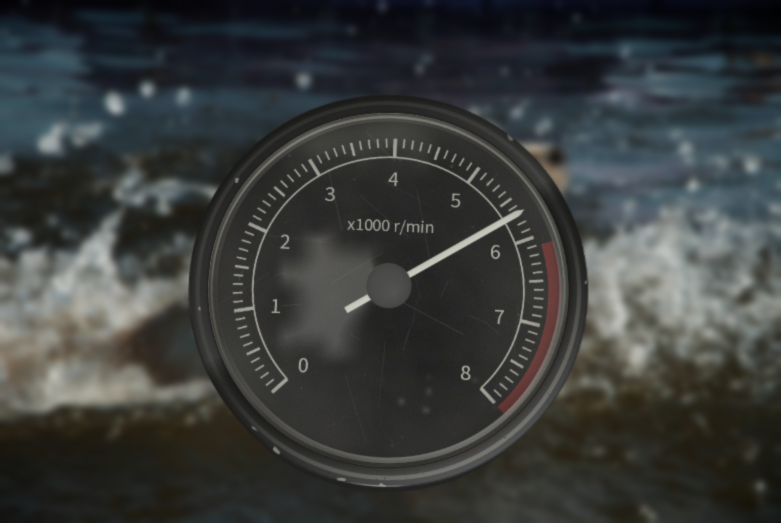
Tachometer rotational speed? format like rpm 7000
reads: rpm 5700
